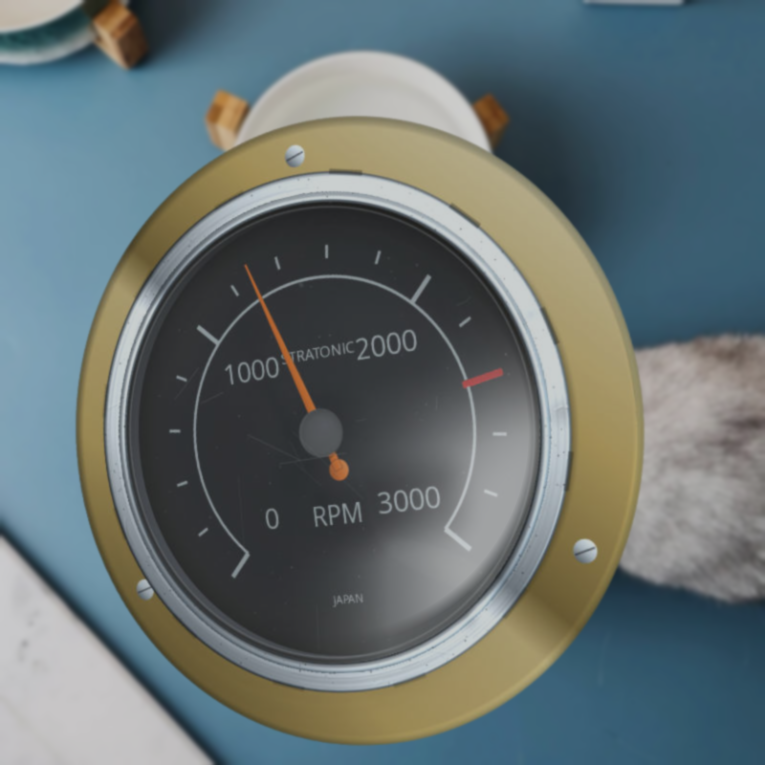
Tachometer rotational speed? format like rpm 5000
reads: rpm 1300
